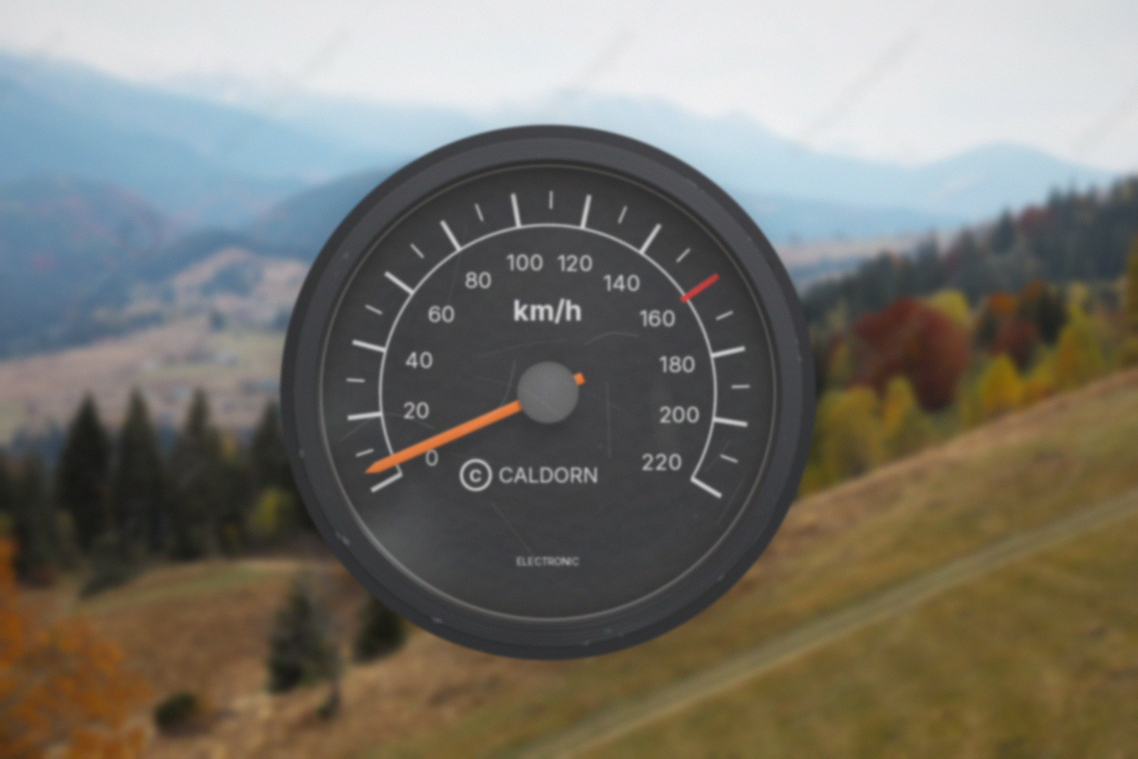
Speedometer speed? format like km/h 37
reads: km/h 5
